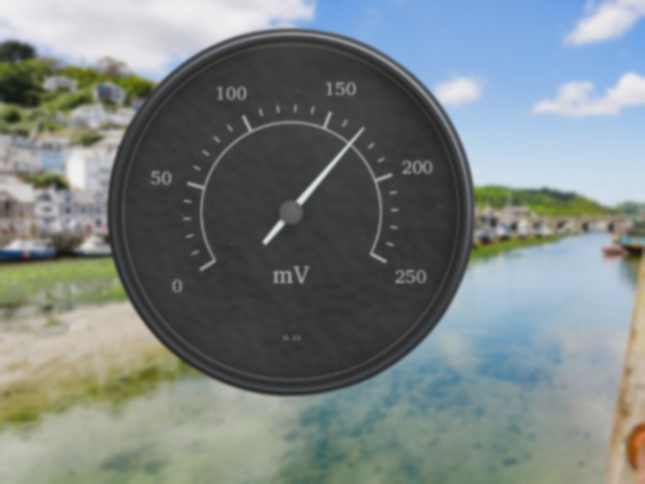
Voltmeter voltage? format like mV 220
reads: mV 170
